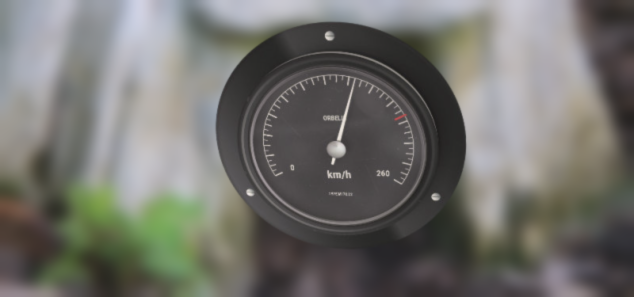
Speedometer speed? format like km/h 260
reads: km/h 145
